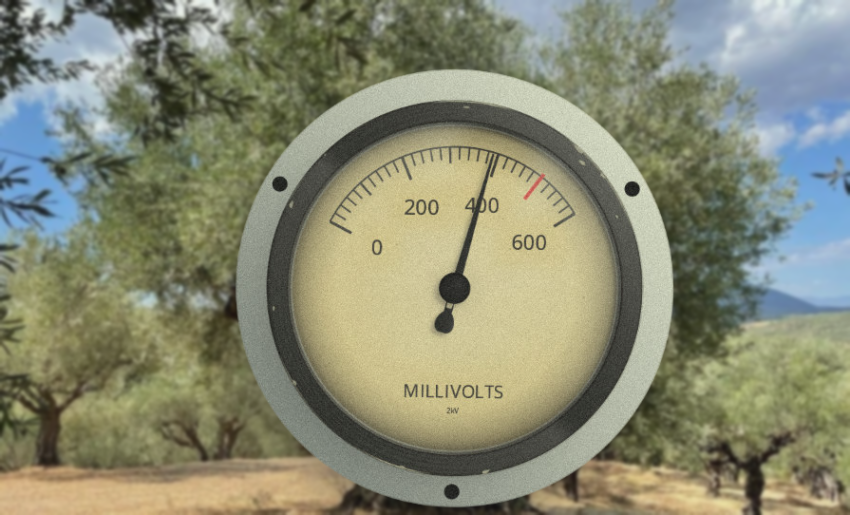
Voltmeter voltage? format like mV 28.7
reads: mV 390
